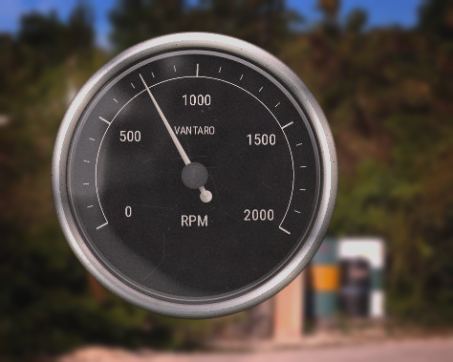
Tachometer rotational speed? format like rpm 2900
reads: rpm 750
